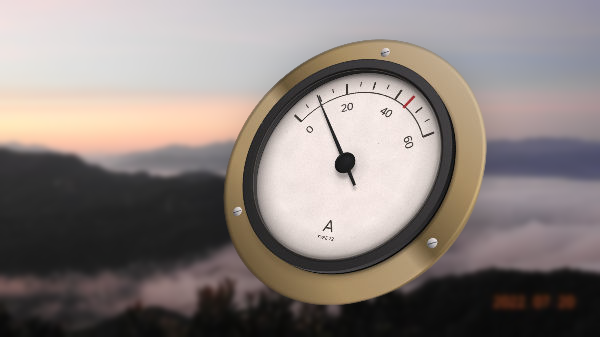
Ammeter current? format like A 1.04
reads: A 10
